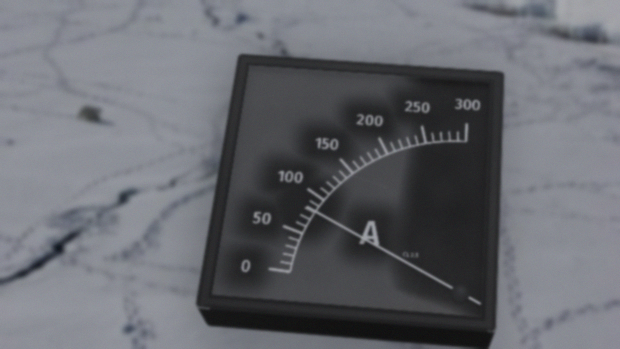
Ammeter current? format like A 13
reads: A 80
